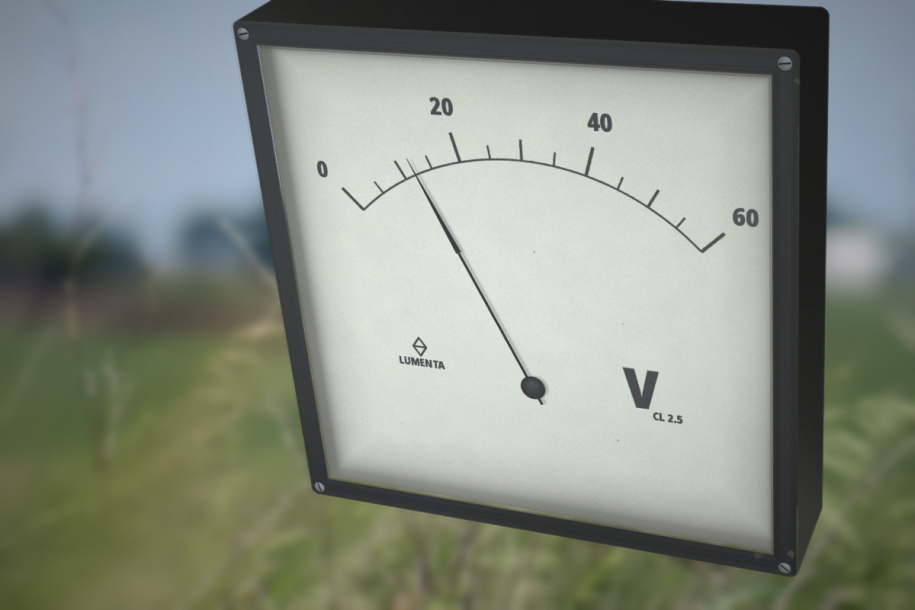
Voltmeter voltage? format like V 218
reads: V 12.5
